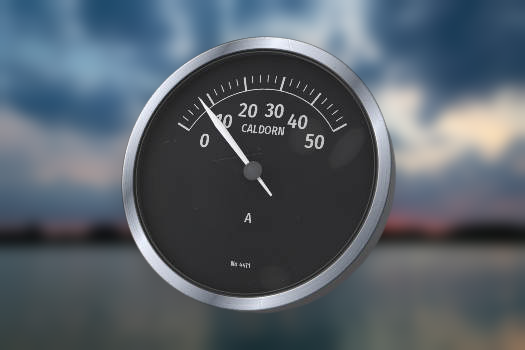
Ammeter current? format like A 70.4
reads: A 8
